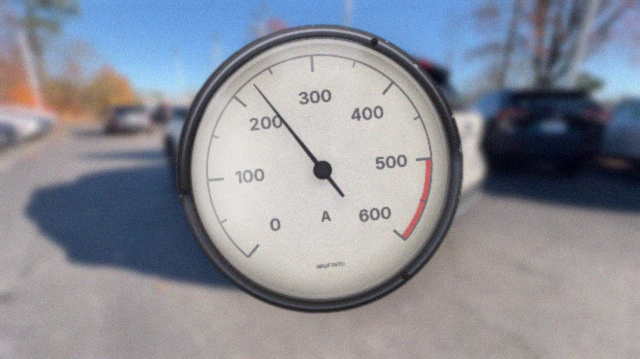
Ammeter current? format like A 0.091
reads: A 225
